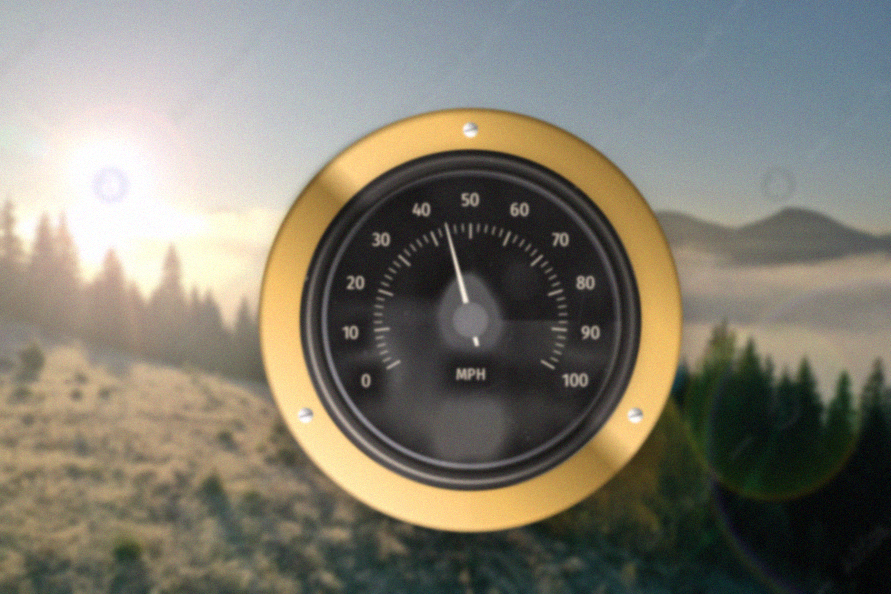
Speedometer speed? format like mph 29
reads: mph 44
